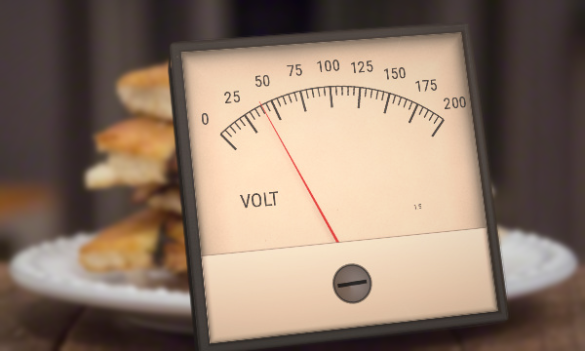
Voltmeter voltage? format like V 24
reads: V 40
